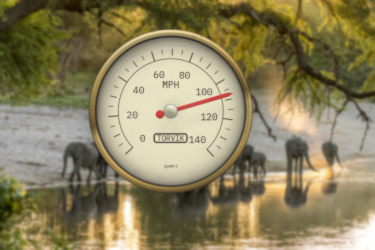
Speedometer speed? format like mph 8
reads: mph 107.5
